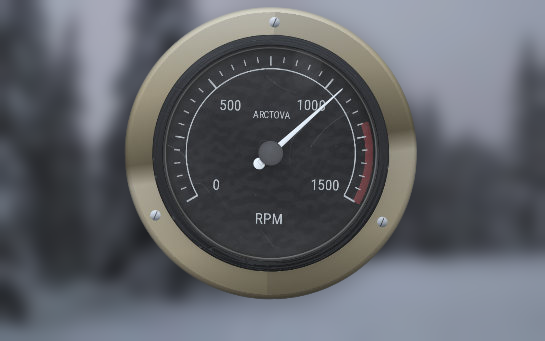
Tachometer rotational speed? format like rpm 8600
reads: rpm 1050
